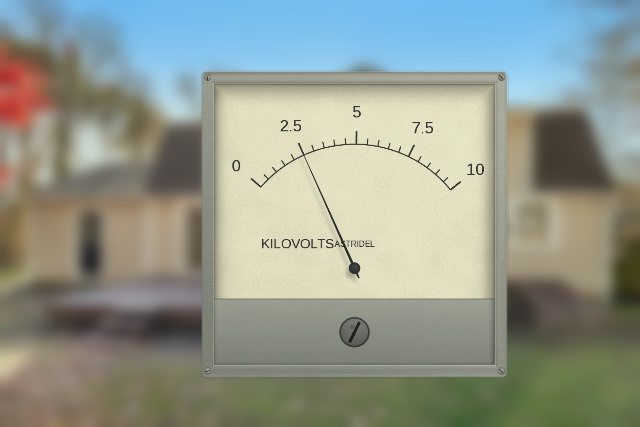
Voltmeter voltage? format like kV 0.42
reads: kV 2.5
